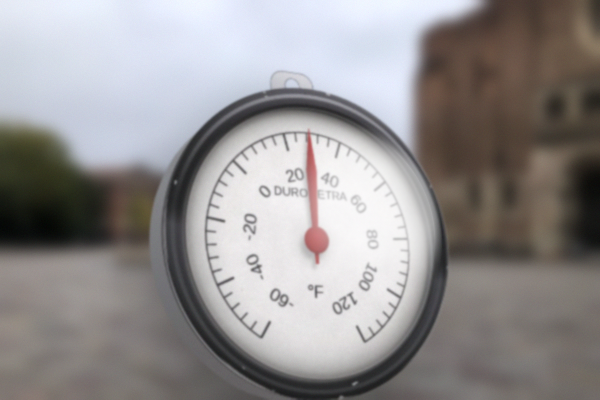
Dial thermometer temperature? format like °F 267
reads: °F 28
